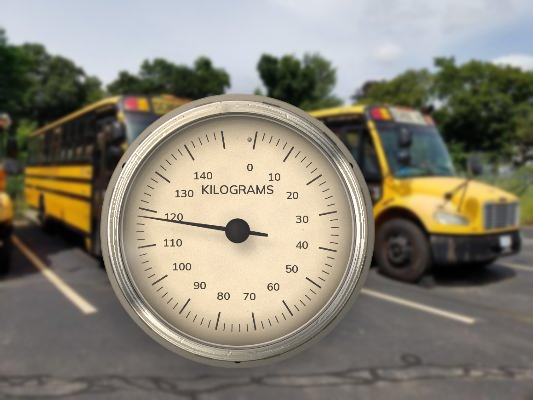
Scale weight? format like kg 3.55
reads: kg 118
